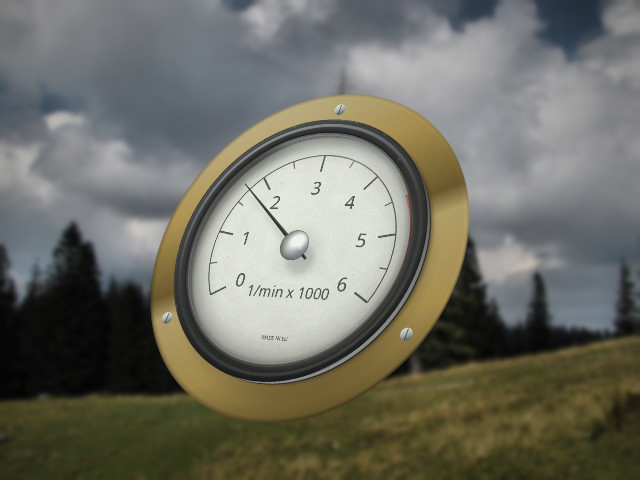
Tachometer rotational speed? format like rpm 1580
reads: rpm 1750
